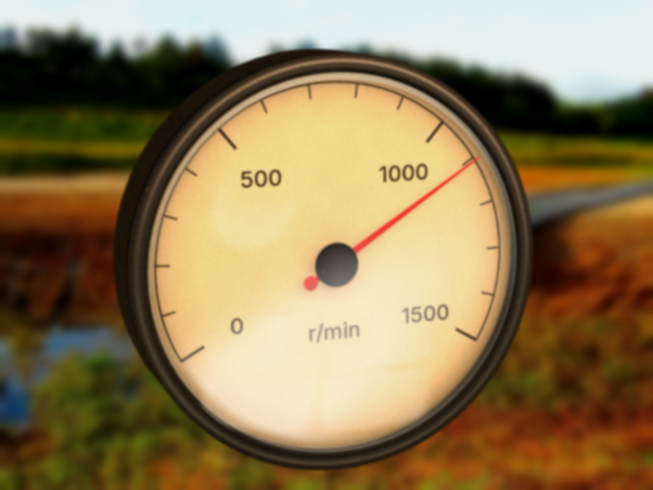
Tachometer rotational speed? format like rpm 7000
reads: rpm 1100
